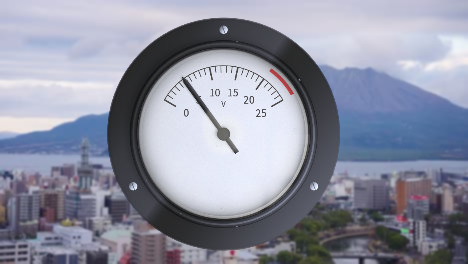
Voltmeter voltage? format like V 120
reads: V 5
